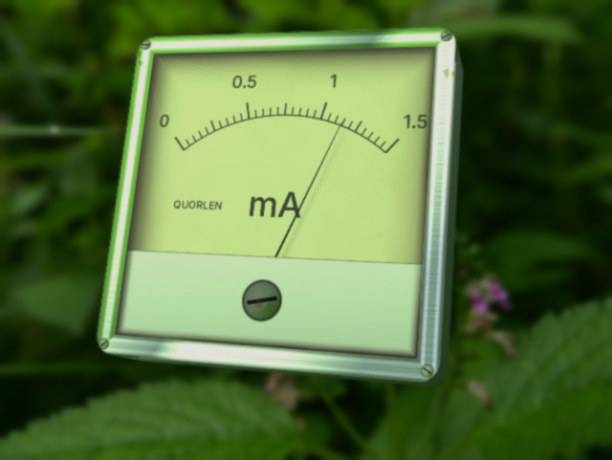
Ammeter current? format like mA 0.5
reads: mA 1.15
